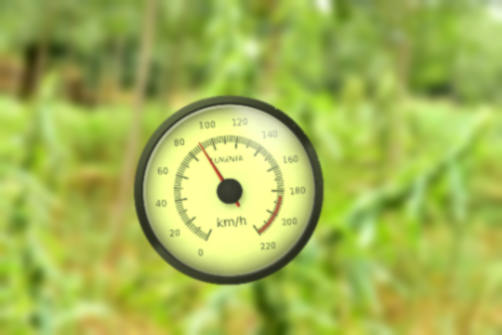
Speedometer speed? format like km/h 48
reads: km/h 90
